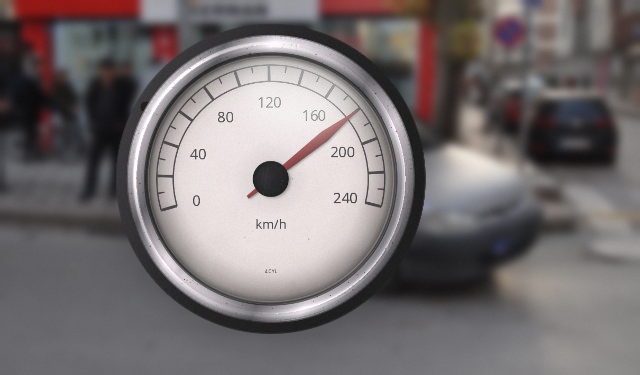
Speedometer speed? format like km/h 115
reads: km/h 180
